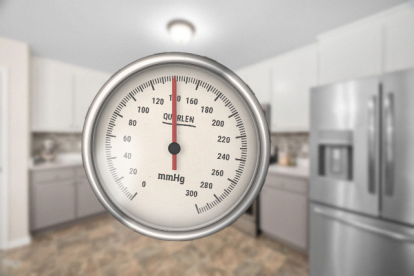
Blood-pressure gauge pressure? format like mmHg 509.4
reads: mmHg 140
